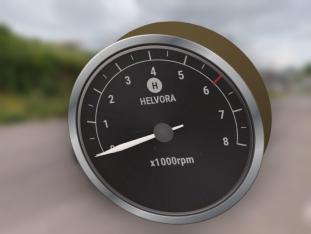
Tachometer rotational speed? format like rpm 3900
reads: rpm 0
